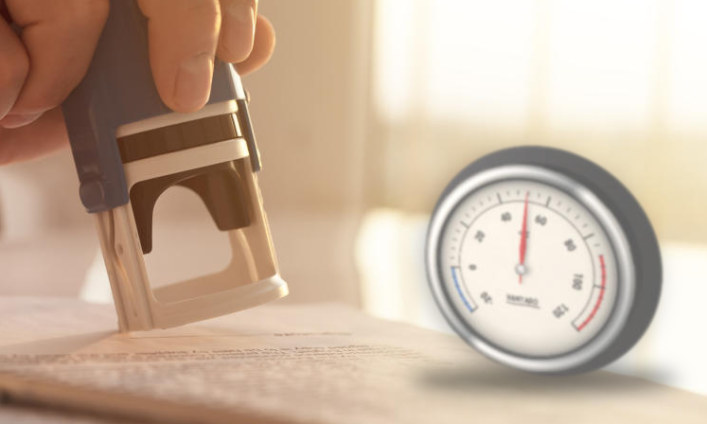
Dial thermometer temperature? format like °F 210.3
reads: °F 52
